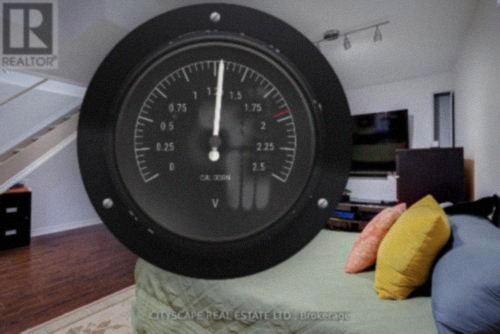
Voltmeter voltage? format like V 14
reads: V 1.3
